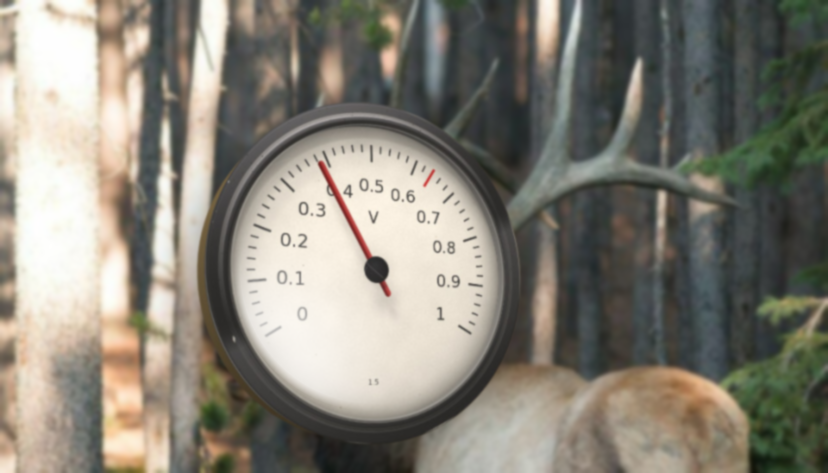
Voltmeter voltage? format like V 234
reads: V 0.38
